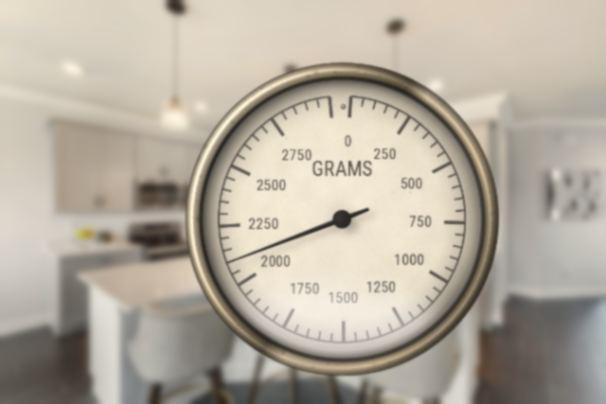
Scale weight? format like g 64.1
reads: g 2100
